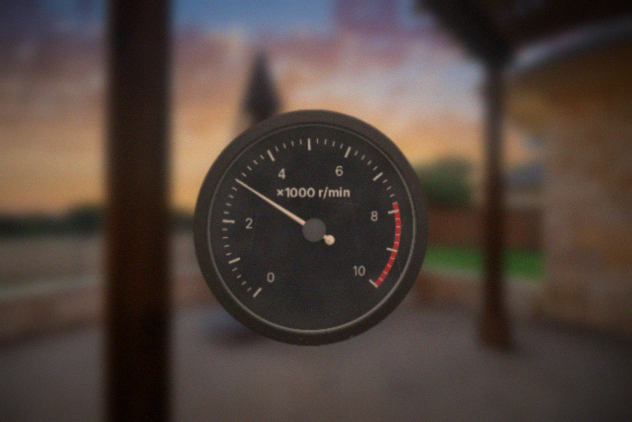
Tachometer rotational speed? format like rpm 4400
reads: rpm 3000
